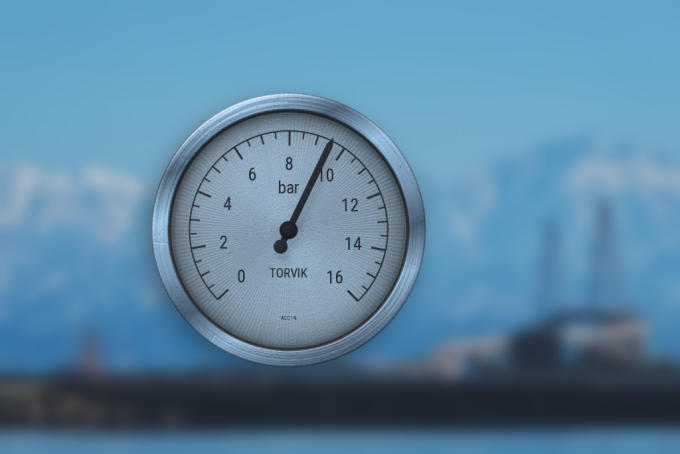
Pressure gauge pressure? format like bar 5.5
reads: bar 9.5
